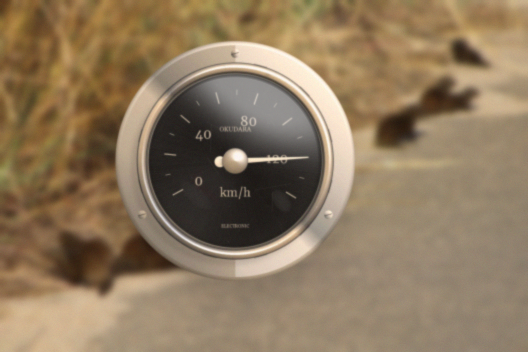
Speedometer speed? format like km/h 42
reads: km/h 120
